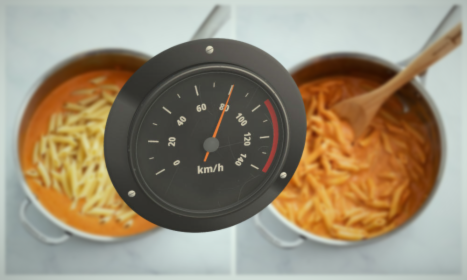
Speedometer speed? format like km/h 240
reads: km/h 80
